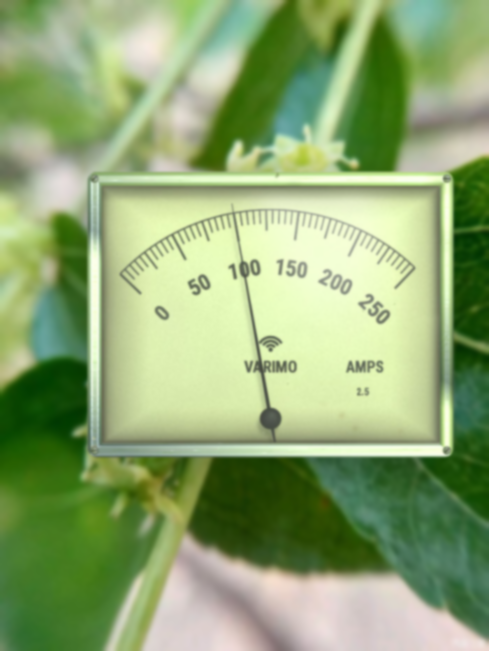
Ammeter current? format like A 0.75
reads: A 100
